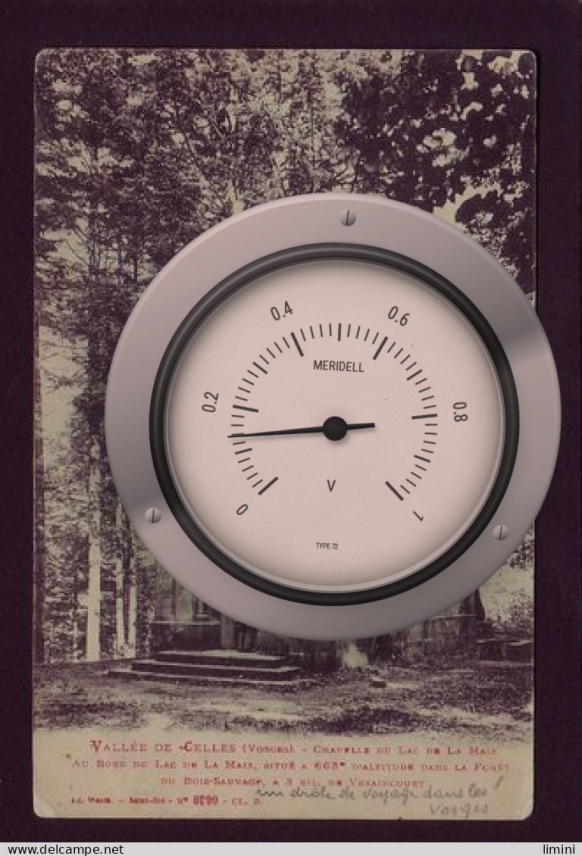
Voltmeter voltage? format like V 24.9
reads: V 0.14
